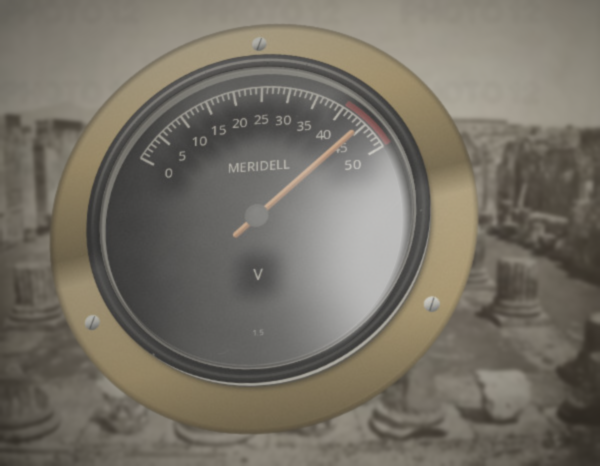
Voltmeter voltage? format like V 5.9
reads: V 45
